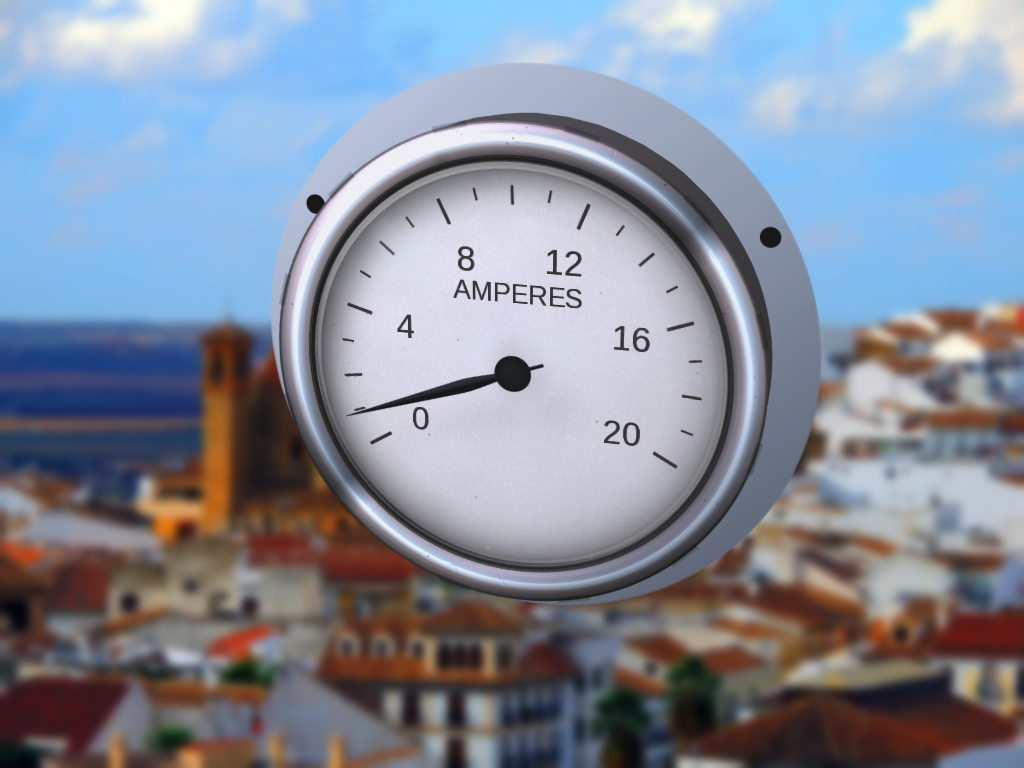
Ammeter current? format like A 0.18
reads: A 1
